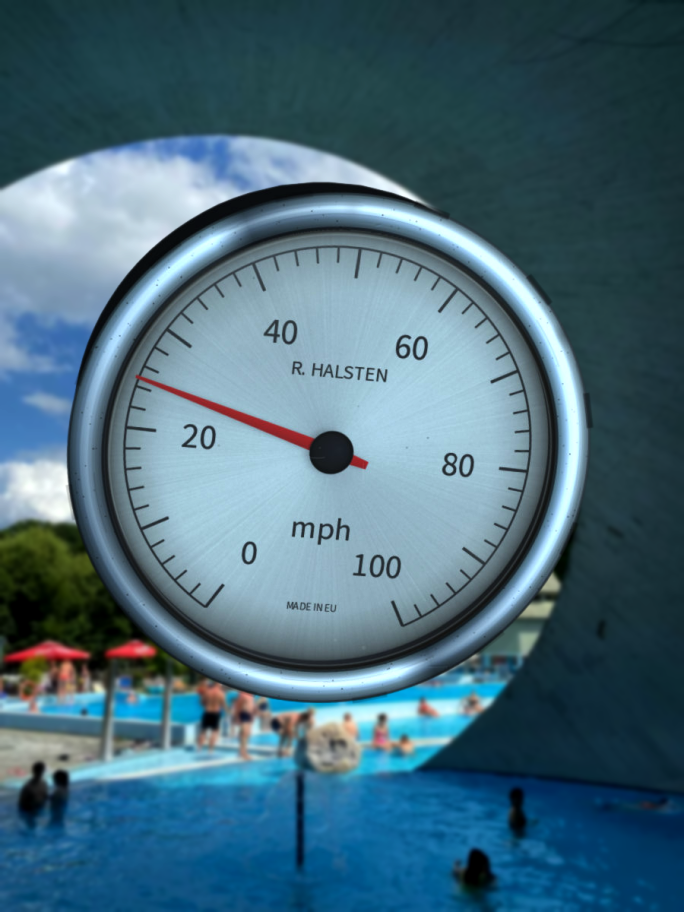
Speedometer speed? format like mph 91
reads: mph 25
